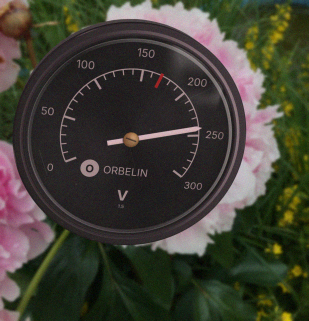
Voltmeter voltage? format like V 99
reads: V 240
